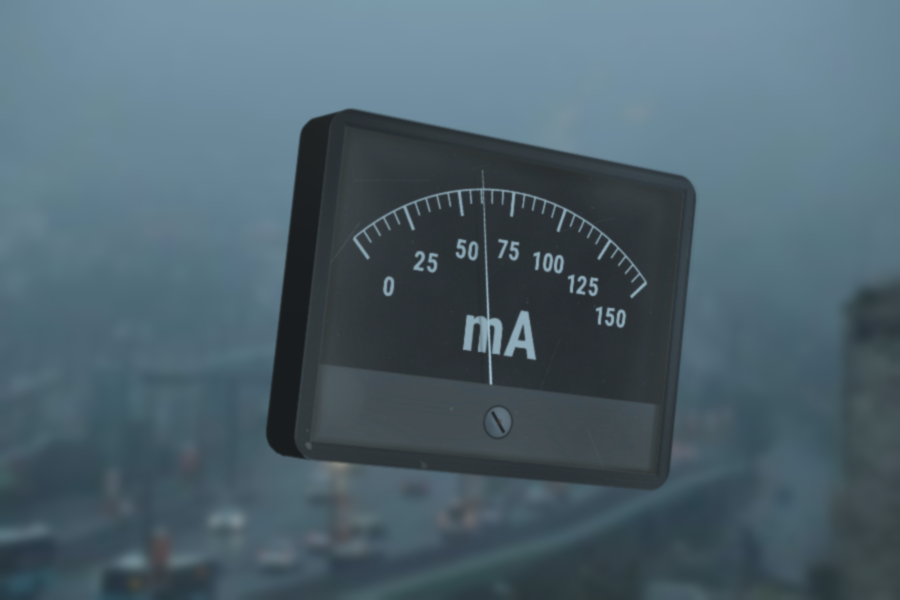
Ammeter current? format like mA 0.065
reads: mA 60
